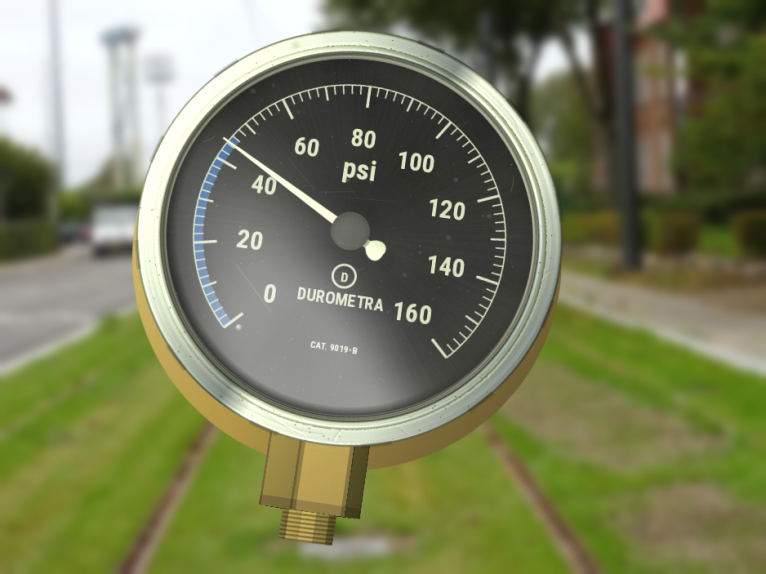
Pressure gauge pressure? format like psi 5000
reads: psi 44
